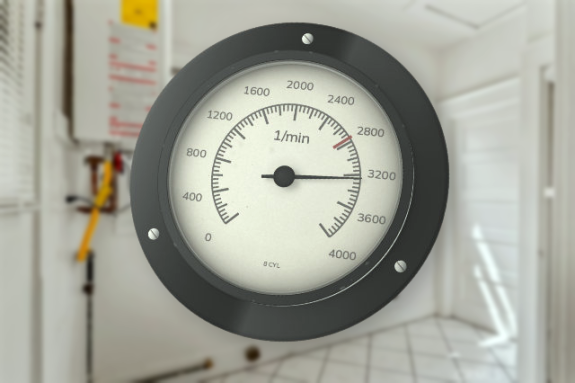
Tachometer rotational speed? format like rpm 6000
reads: rpm 3250
